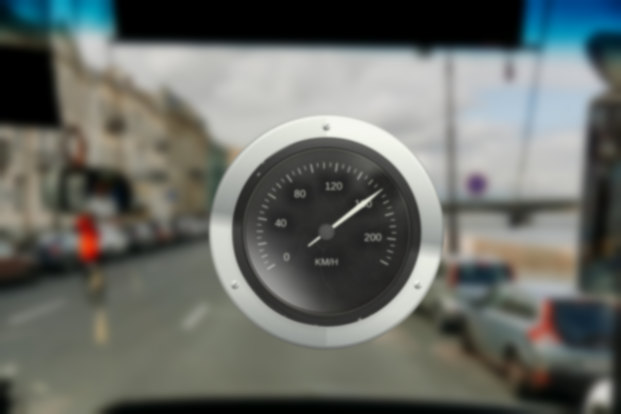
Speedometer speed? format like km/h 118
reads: km/h 160
